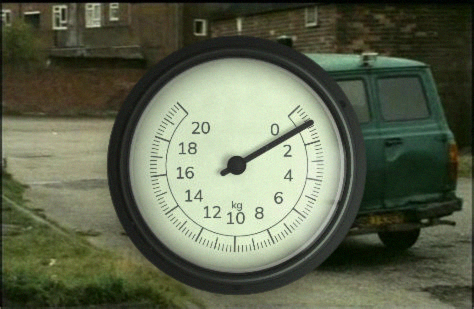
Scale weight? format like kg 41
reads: kg 1
